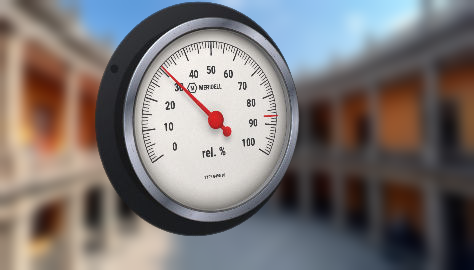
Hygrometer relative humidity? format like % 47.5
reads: % 30
